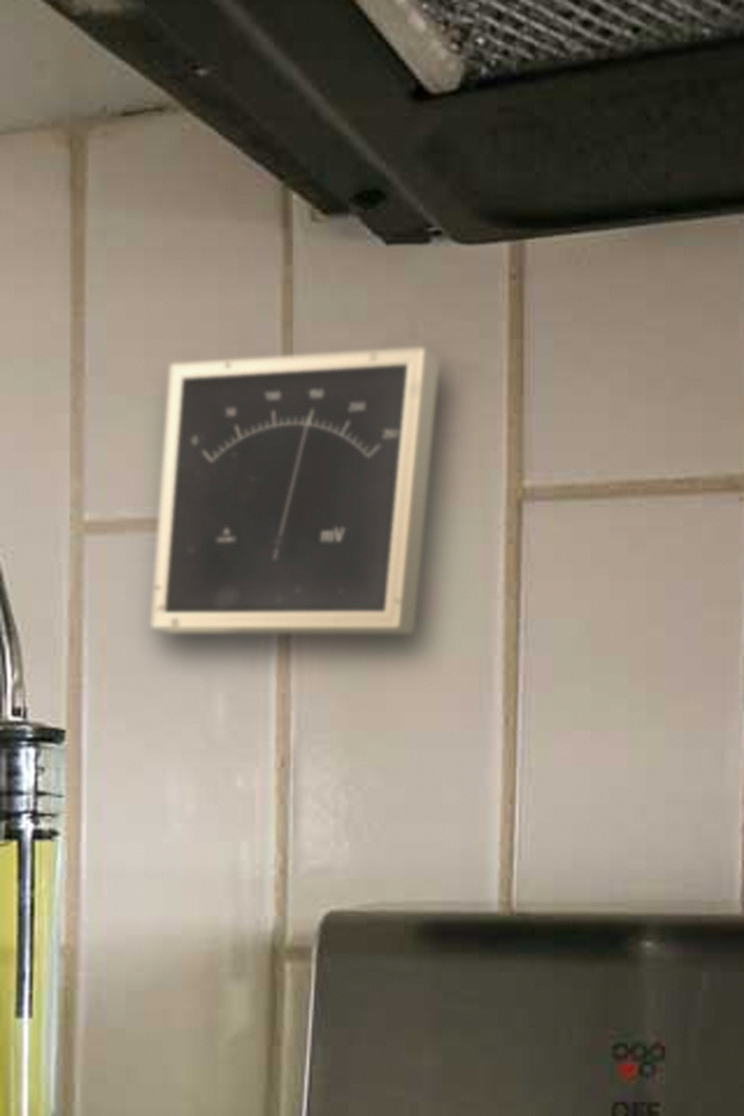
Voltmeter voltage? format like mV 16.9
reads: mV 150
